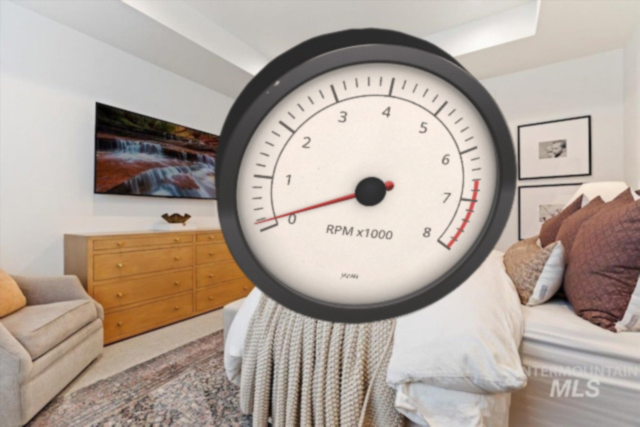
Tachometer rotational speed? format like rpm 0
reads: rpm 200
